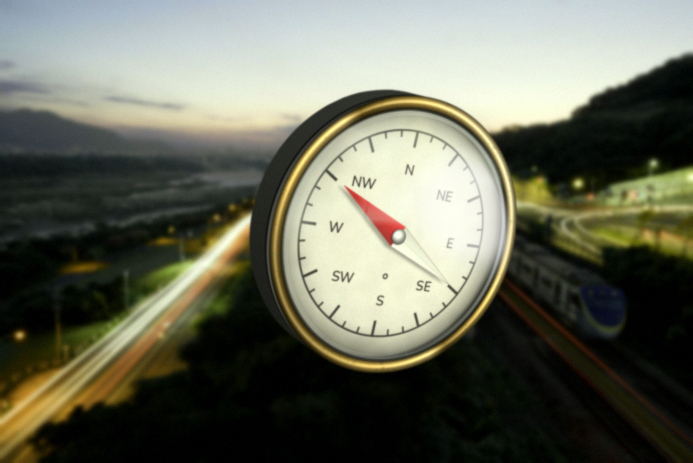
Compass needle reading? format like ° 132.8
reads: ° 300
